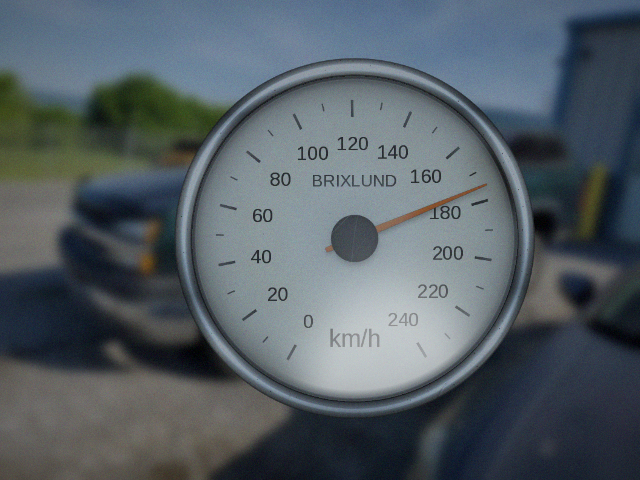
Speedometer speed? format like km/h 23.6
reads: km/h 175
